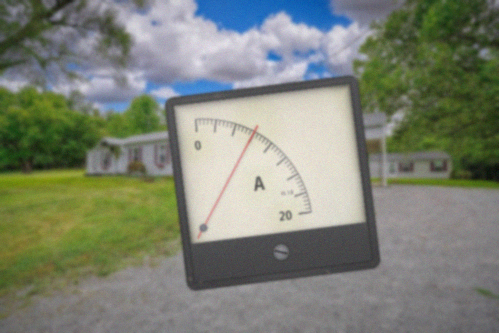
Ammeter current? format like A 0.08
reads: A 7.5
